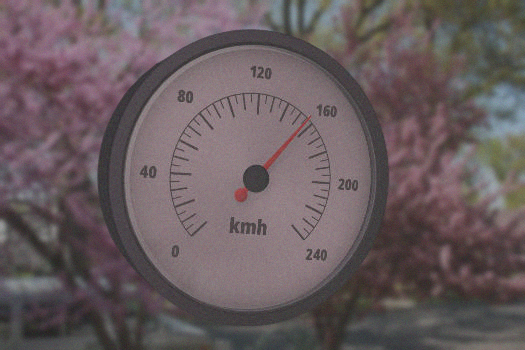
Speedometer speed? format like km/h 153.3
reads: km/h 155
